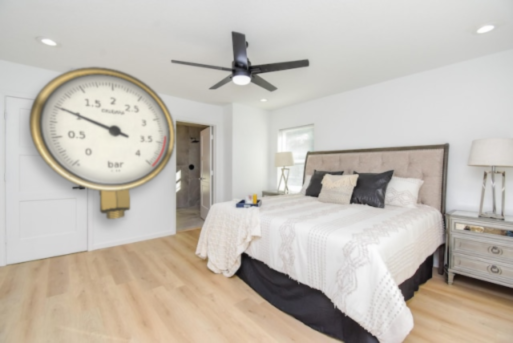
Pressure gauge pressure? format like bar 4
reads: bar 1
